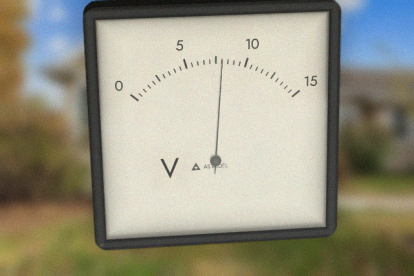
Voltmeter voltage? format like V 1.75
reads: V 8
